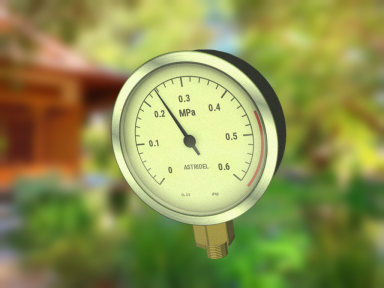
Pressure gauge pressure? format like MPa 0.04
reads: MPa 0.24
